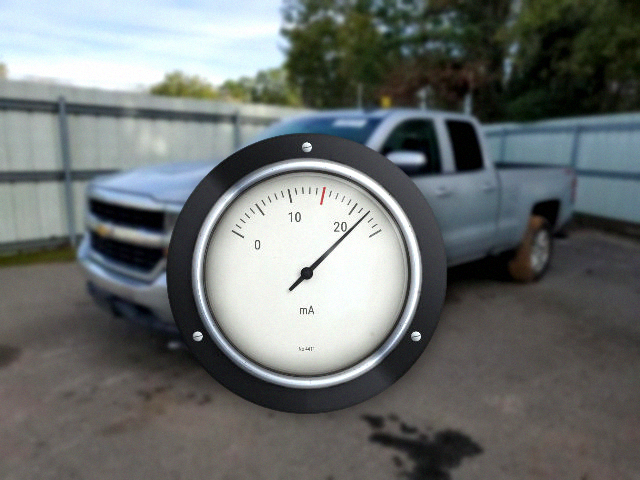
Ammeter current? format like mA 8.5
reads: mA 22
